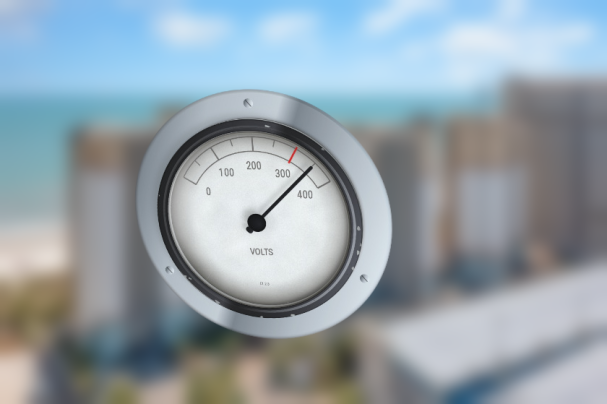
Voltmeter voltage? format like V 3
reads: V 350
